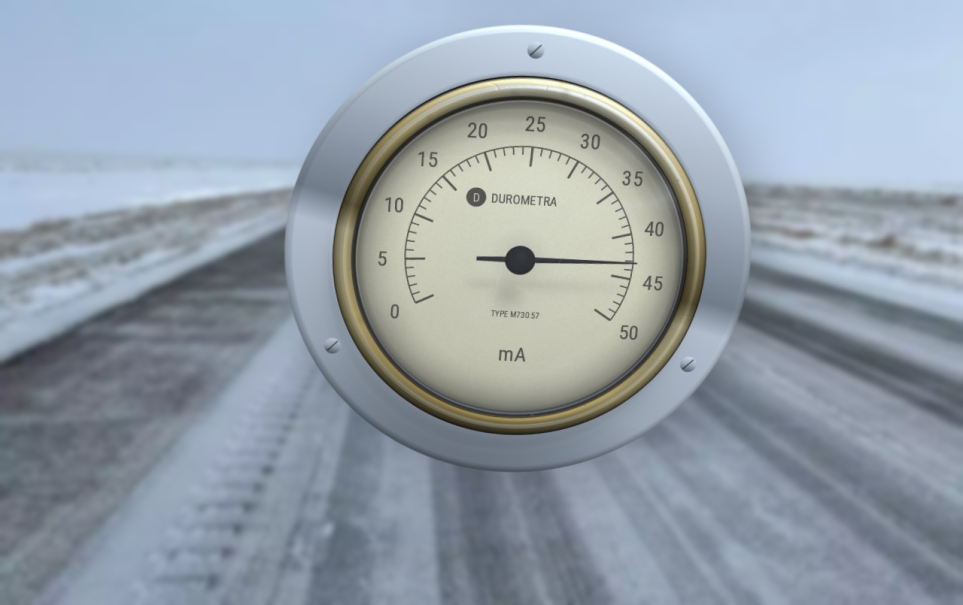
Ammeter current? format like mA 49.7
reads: mA 43
